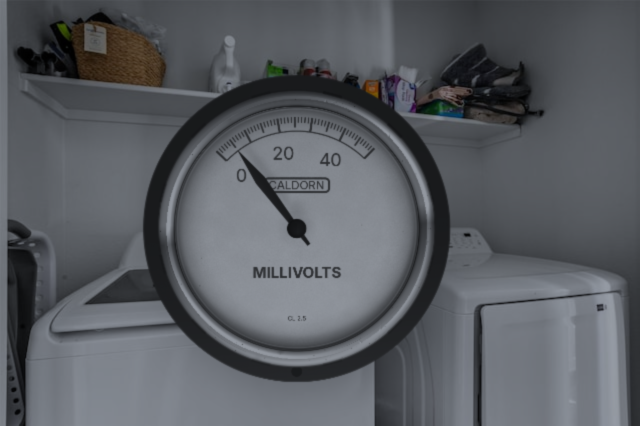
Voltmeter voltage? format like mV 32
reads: mV 5
